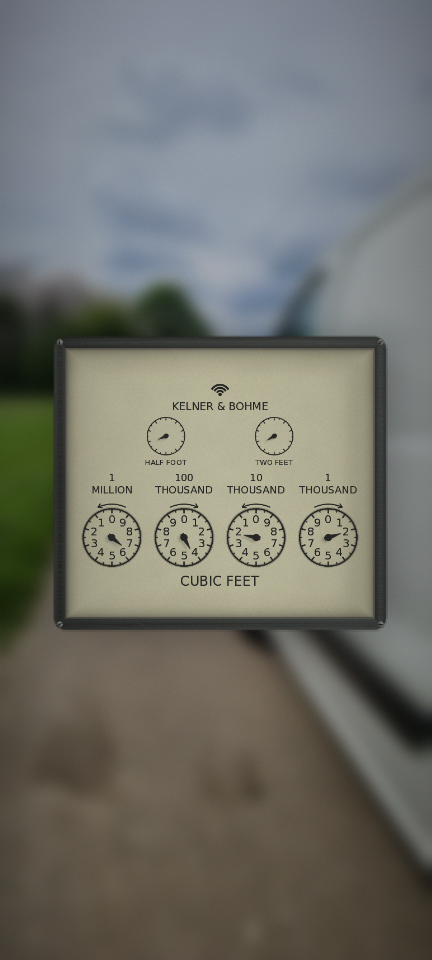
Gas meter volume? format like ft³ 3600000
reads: ft³ 642200
